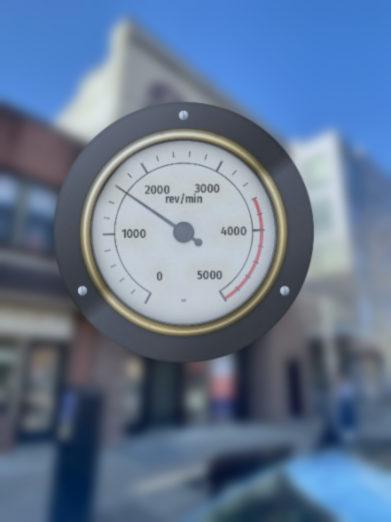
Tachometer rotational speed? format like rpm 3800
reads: rpm 1600
